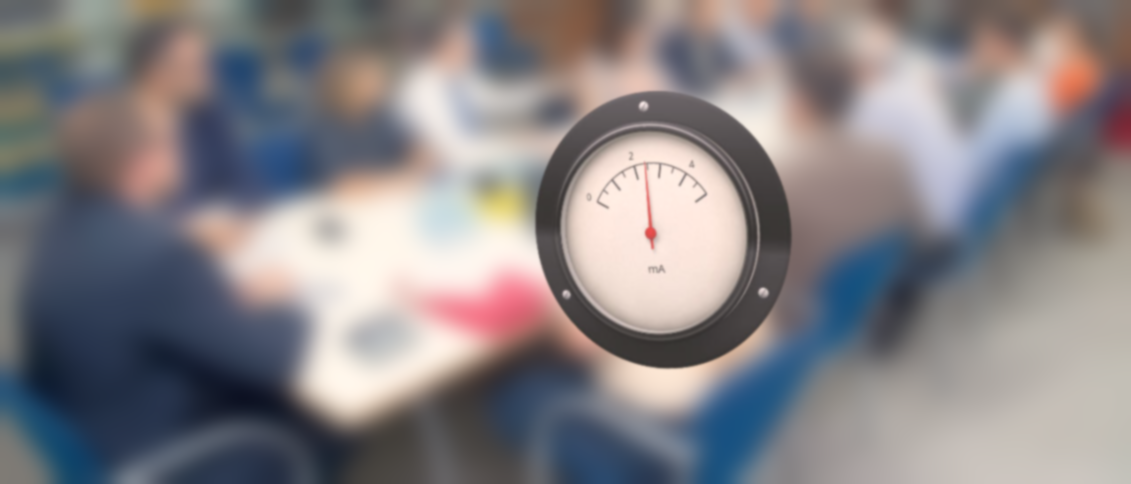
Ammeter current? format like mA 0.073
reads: mA 2.5
